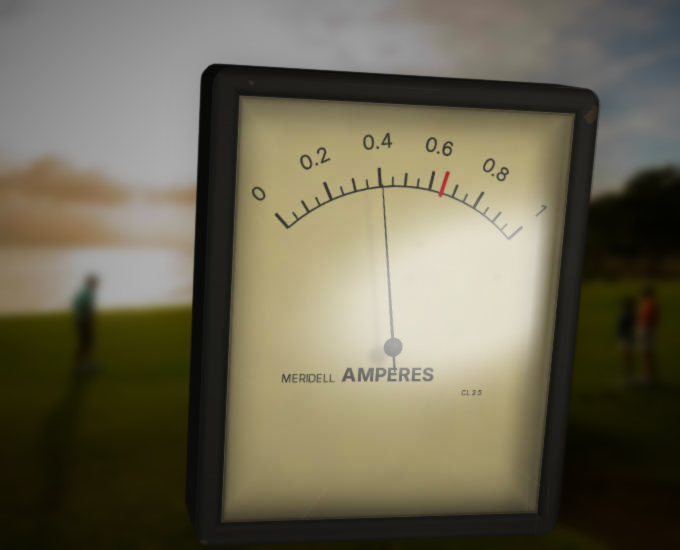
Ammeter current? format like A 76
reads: A 0.4
